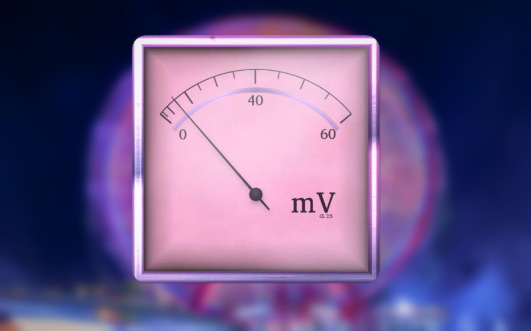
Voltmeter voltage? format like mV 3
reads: mV 15
